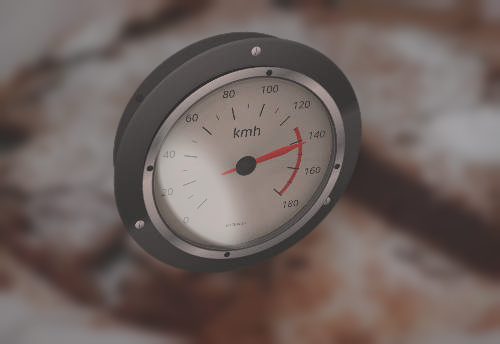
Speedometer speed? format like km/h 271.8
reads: km/h 140
